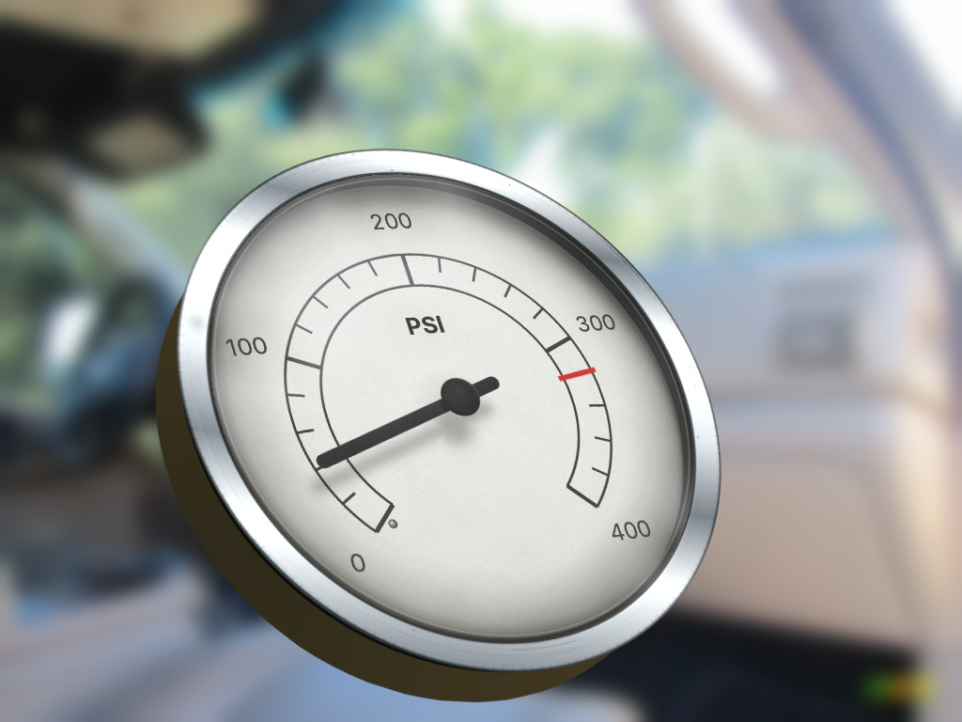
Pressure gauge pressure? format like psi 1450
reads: psi 40
